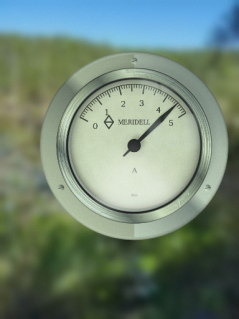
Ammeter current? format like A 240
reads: A 4.5
